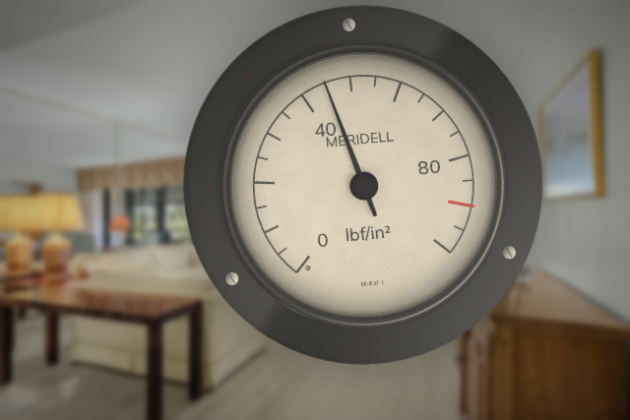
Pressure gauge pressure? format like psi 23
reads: psi 45
